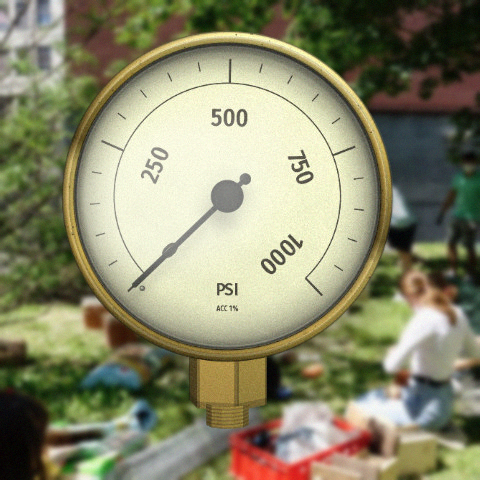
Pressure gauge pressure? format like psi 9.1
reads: psi 0
